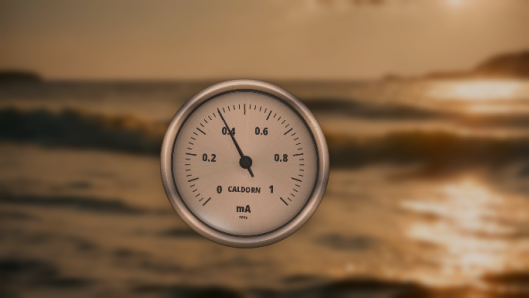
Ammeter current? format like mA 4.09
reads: mA 0.4
